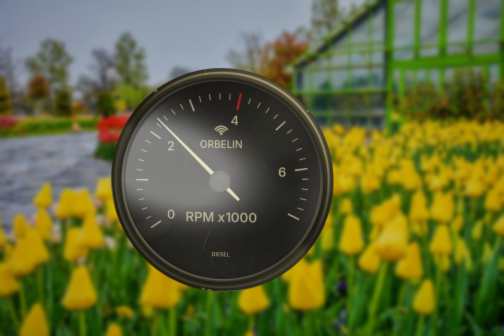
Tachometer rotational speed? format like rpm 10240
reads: rpm 2300
